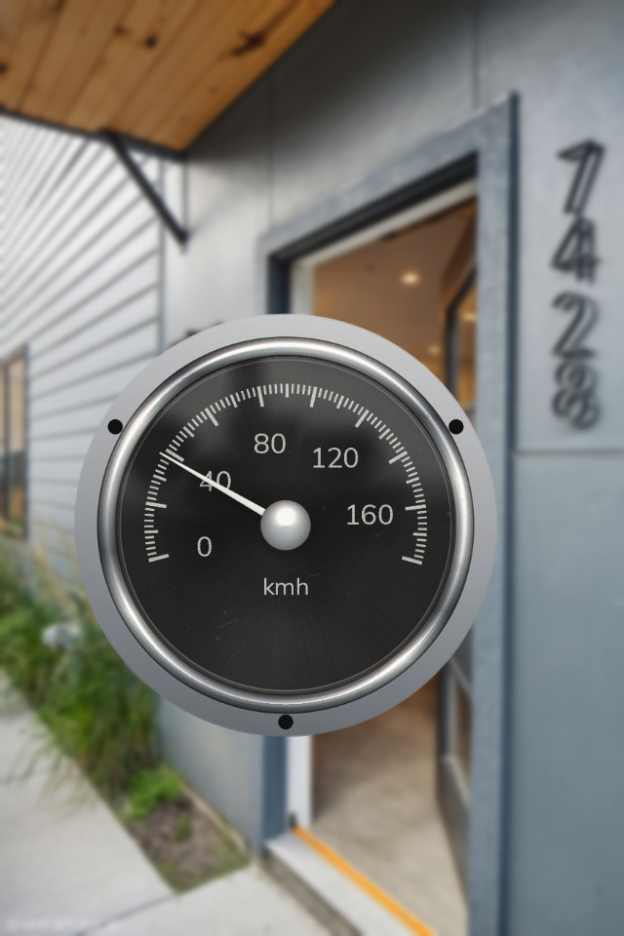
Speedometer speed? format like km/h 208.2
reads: km/h 38
